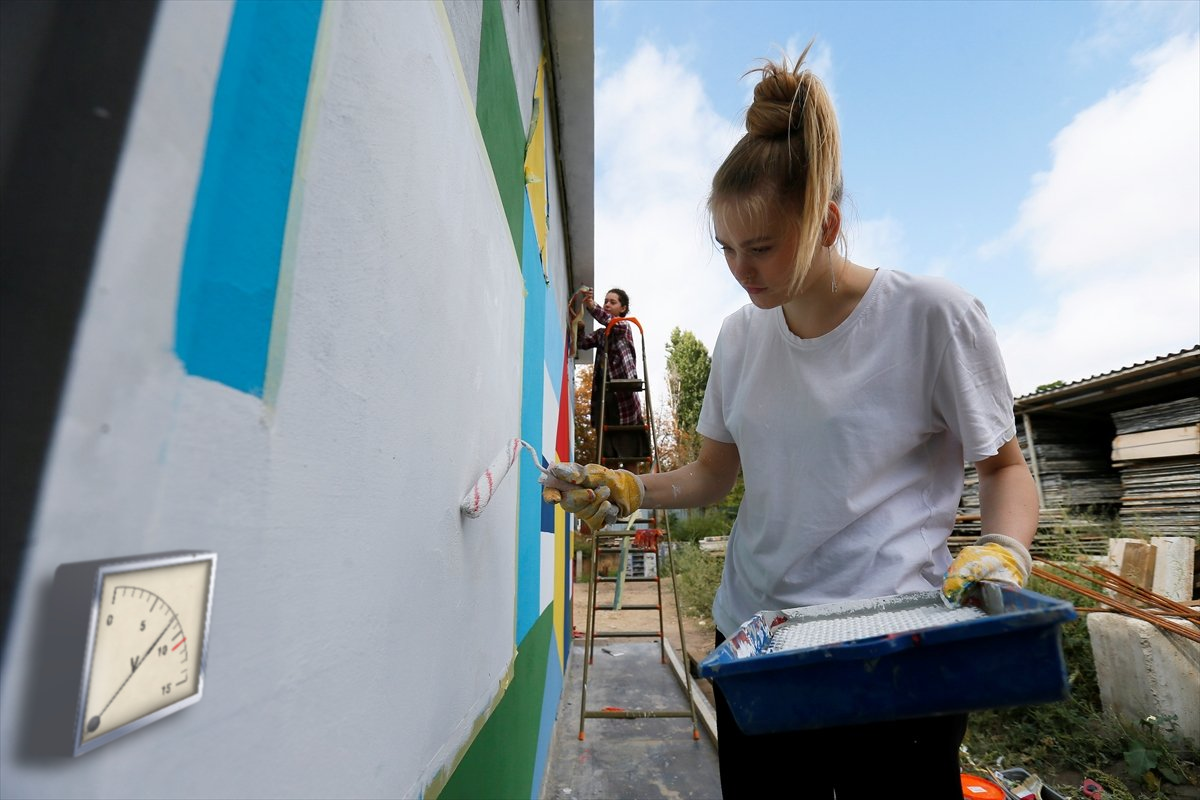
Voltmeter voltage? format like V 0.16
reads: V 8
